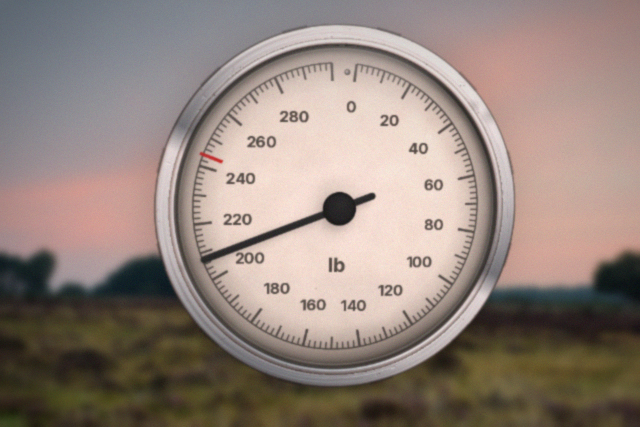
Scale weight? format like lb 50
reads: lb 208
